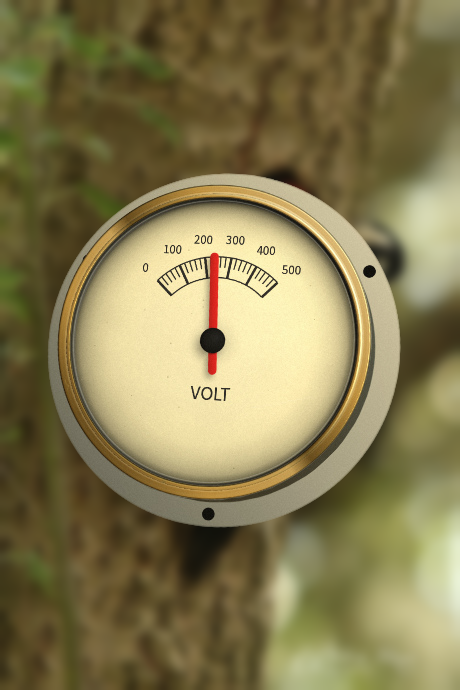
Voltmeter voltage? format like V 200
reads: V 240
